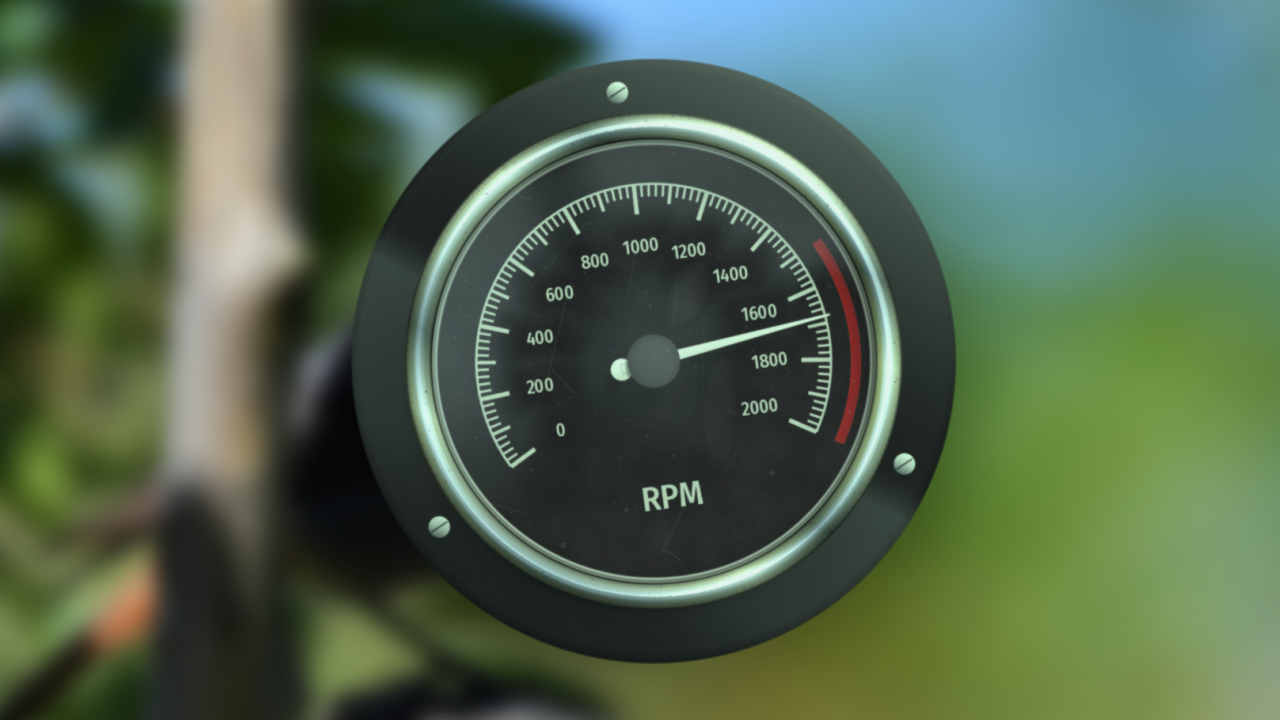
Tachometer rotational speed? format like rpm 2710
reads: rpm 1680
